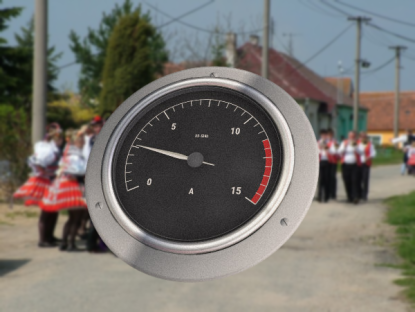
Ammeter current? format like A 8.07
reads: A 2.5
